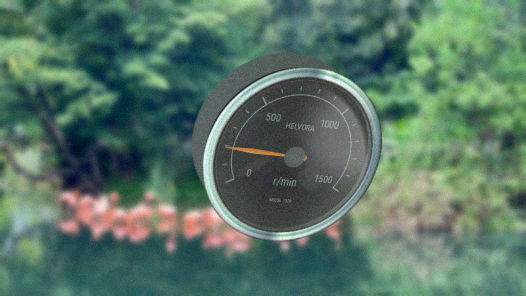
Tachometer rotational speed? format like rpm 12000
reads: rpm 200
